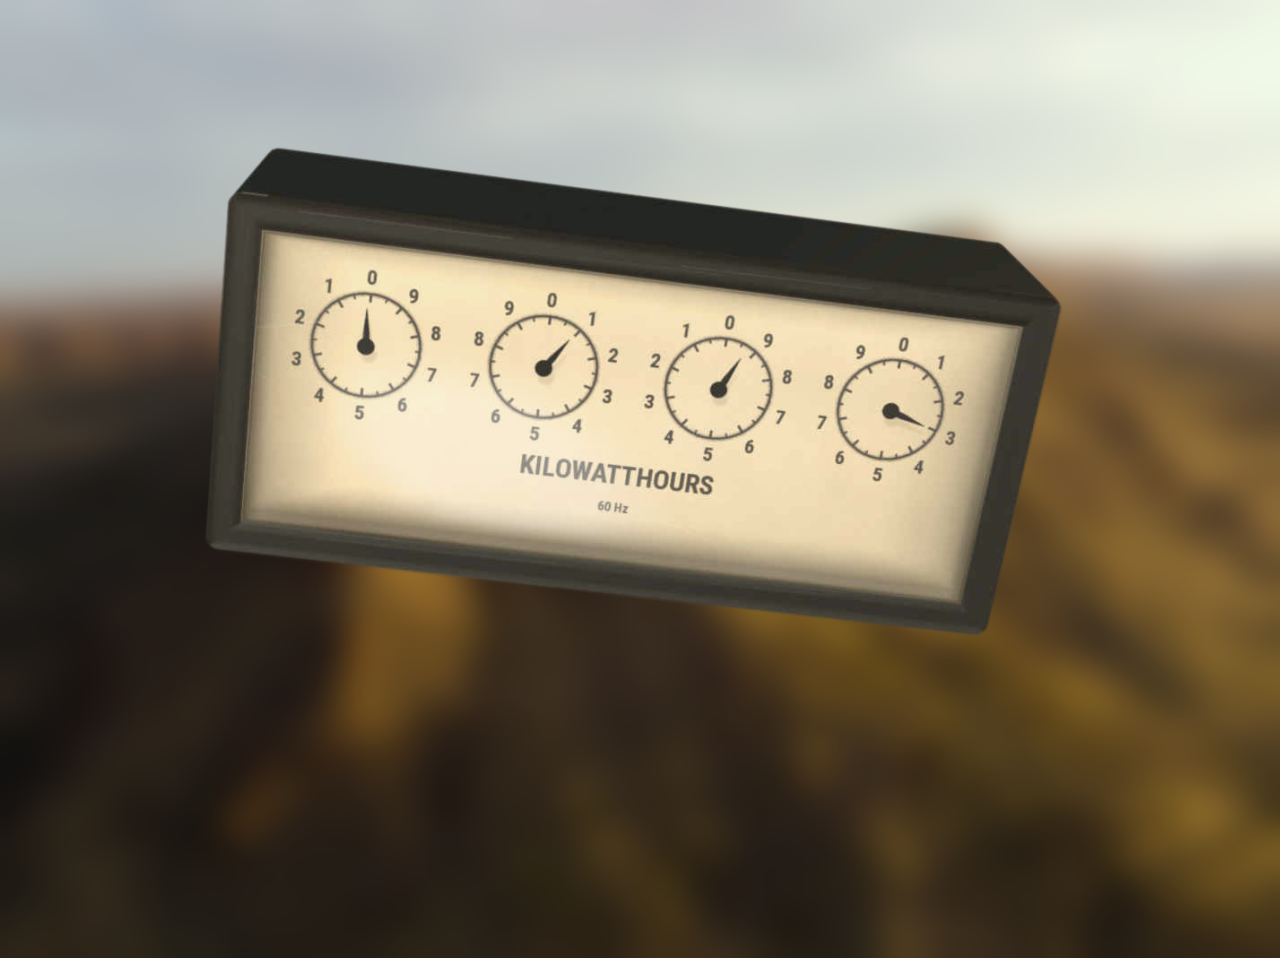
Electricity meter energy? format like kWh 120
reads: kWh 93
